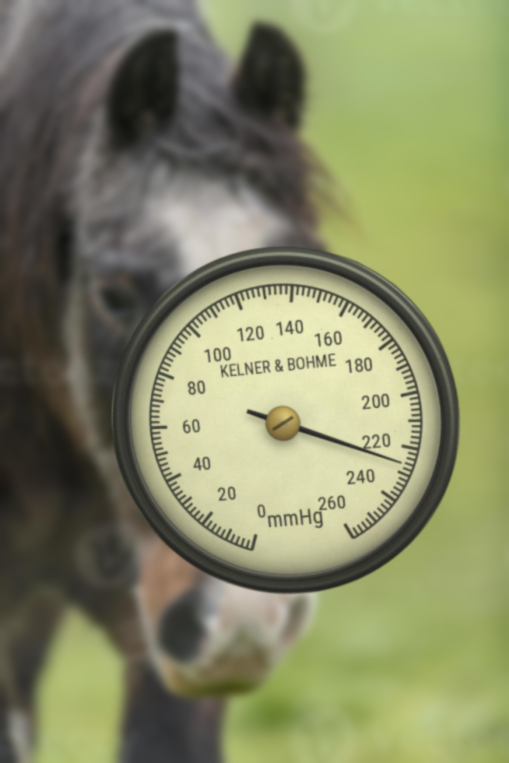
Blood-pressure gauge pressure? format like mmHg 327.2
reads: mmHg 226
